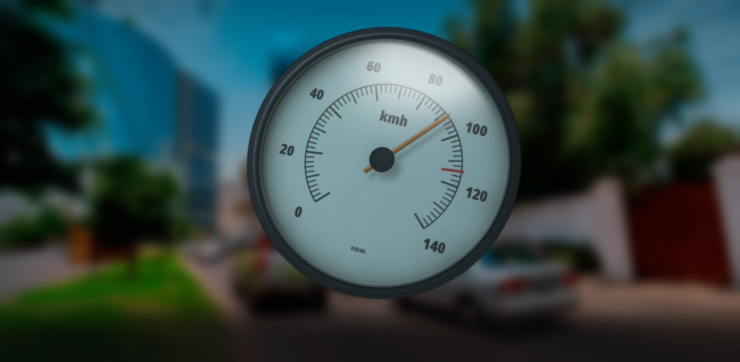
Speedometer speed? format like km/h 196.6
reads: km/h 92
